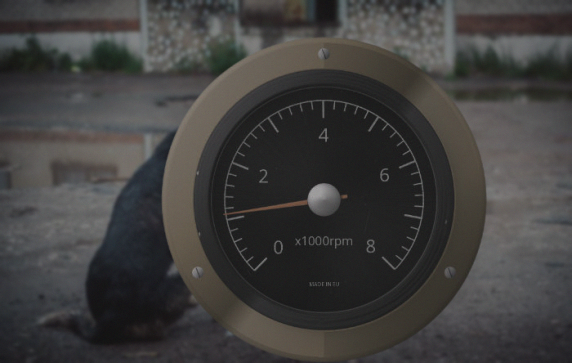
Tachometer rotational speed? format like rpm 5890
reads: rpm 1100
